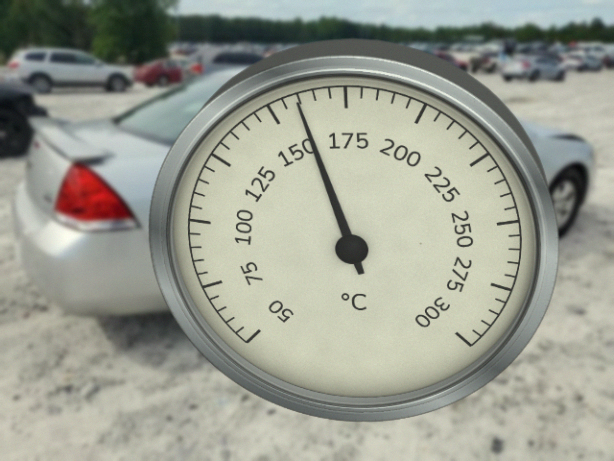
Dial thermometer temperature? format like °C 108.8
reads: °C 160
